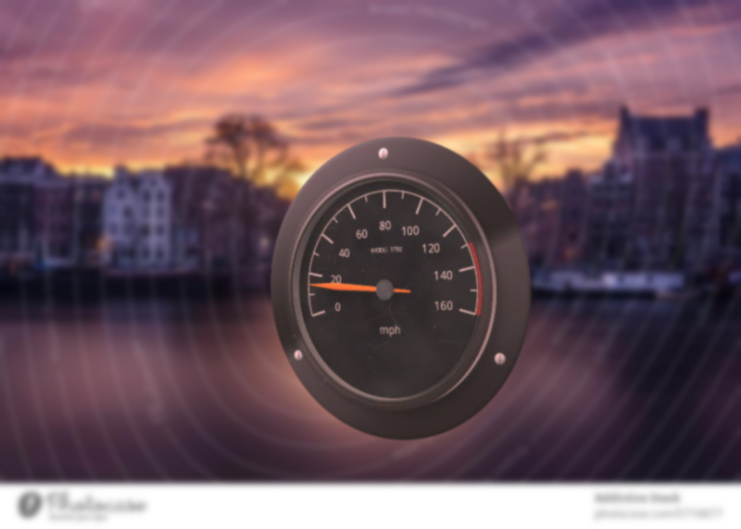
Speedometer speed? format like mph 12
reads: mph 15
